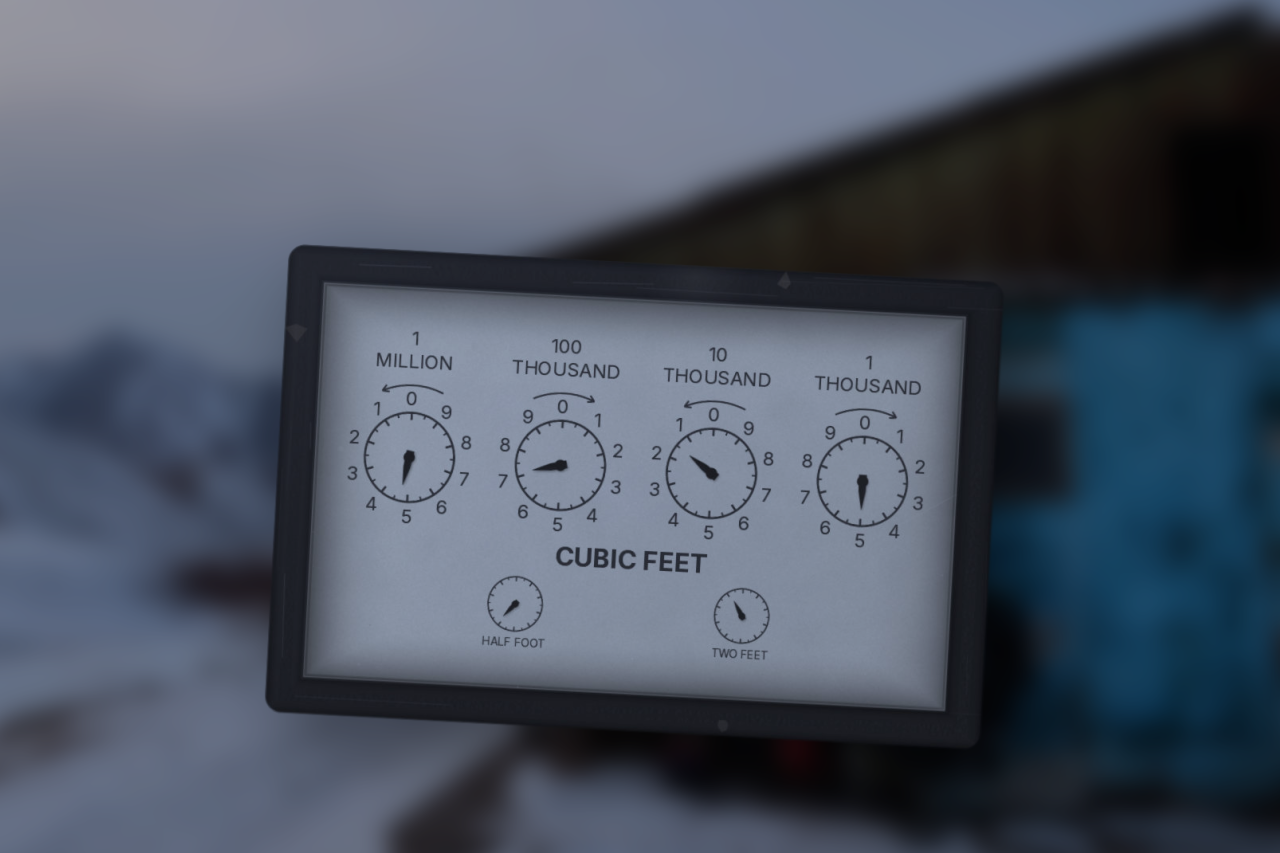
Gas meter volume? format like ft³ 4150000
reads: ft³ 471500
